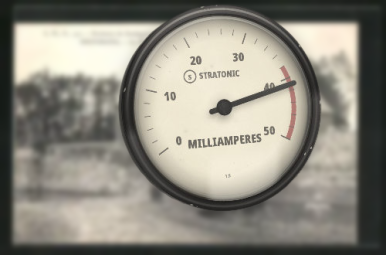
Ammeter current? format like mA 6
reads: mA 41
